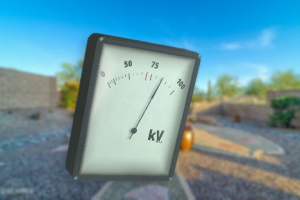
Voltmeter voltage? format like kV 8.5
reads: kV 85
